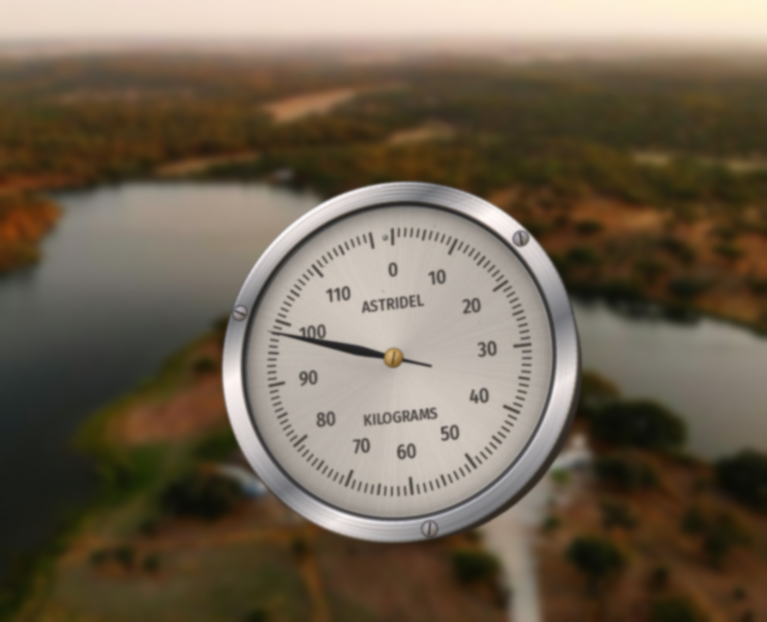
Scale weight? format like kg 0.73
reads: kg 98
